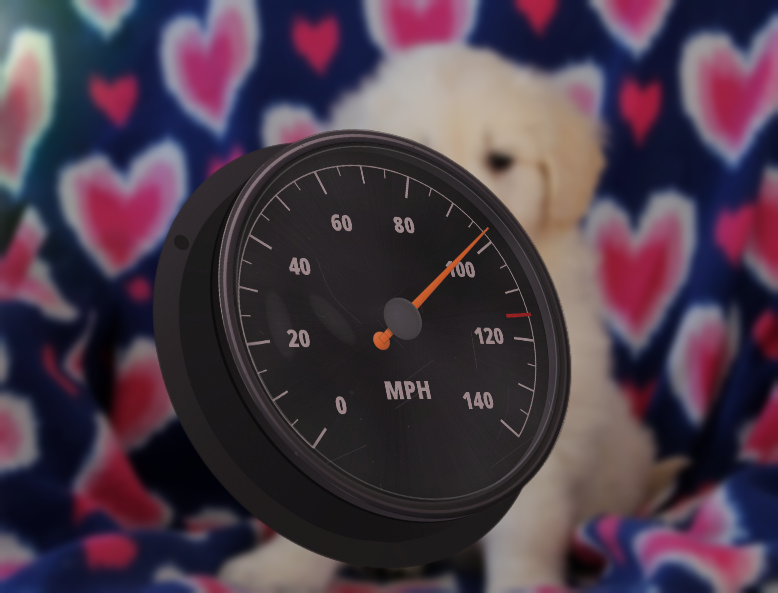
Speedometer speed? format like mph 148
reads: mph 97.5
